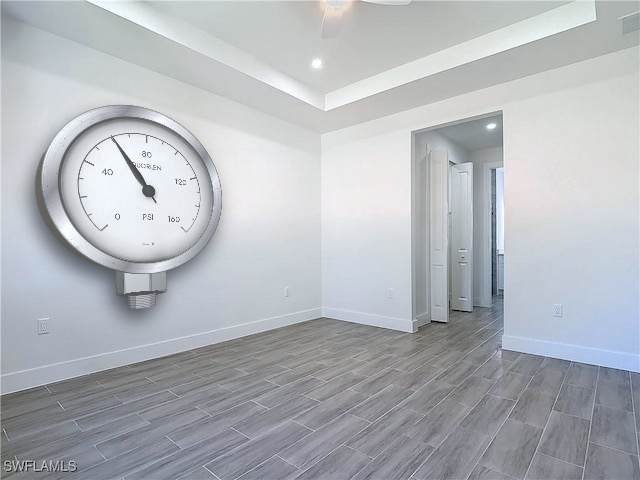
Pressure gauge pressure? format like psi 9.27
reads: psi 60
